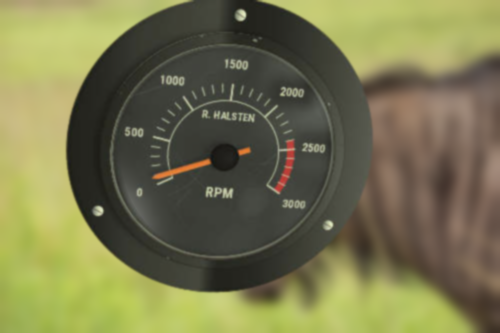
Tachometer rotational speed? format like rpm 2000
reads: rpm 100
